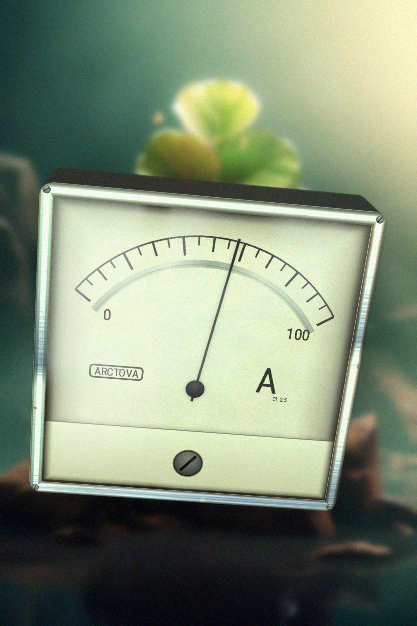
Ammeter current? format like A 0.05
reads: A 57.5
